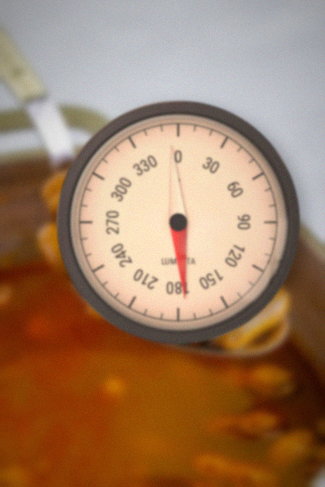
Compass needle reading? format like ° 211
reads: ° 175
